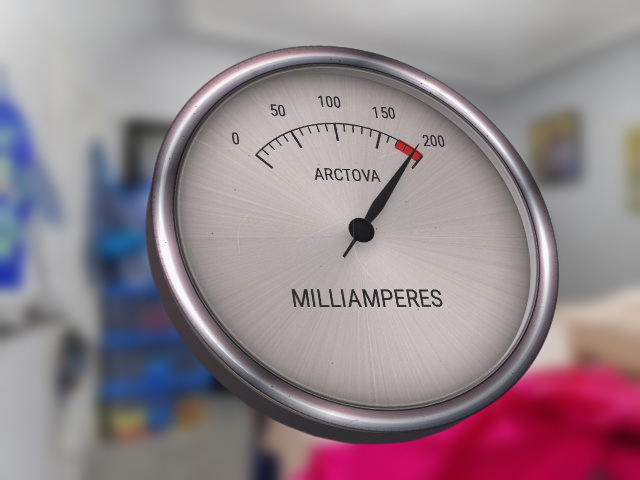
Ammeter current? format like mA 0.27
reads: mA 190
